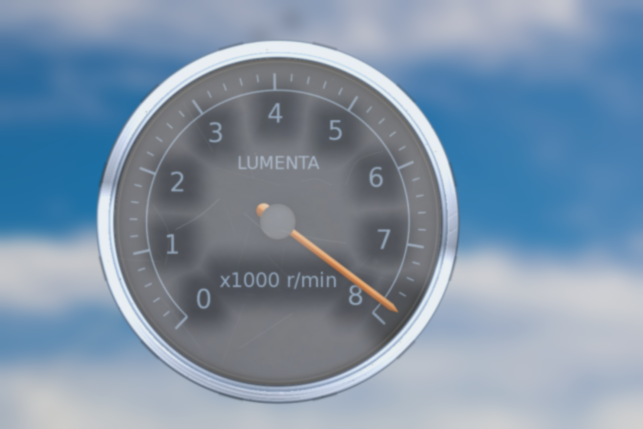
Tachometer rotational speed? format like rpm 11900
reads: rpm 7800
